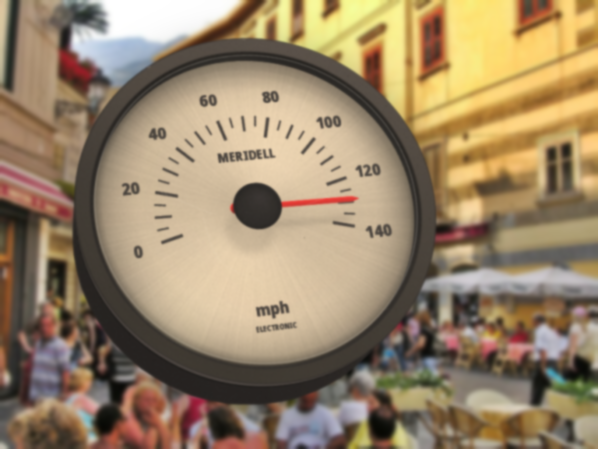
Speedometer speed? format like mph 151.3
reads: mph 130
